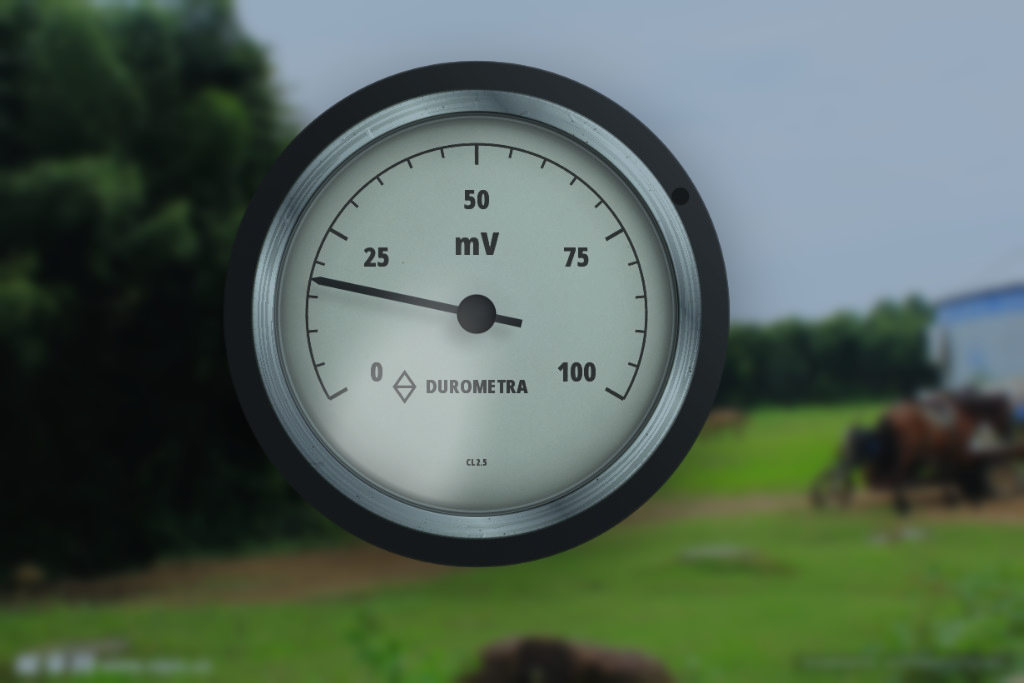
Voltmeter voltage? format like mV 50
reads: mV 17.5
